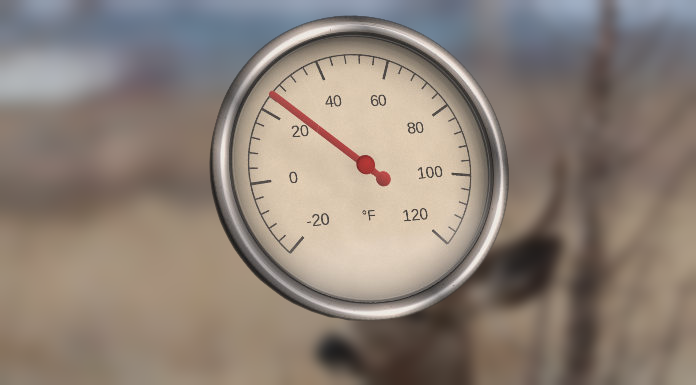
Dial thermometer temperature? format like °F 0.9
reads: °F 24
